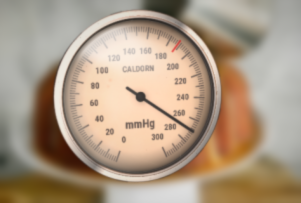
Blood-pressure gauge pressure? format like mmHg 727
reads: mmHg 270
